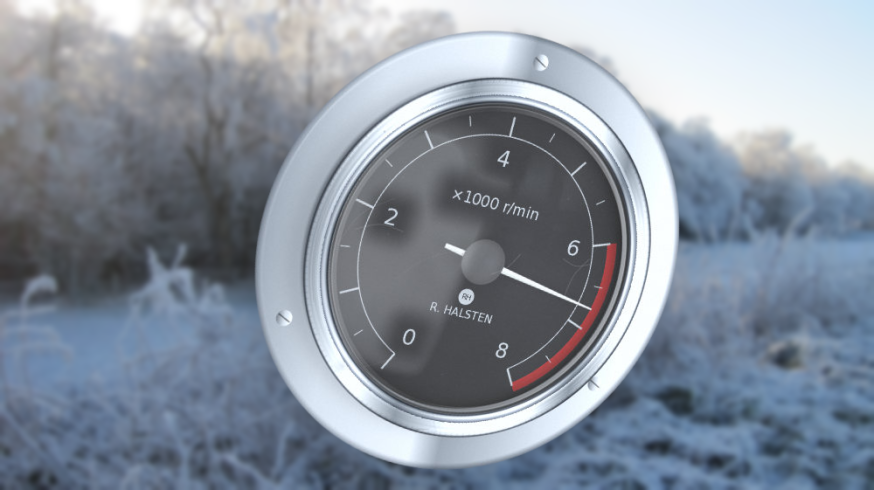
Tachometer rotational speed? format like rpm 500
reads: rpm 6750
